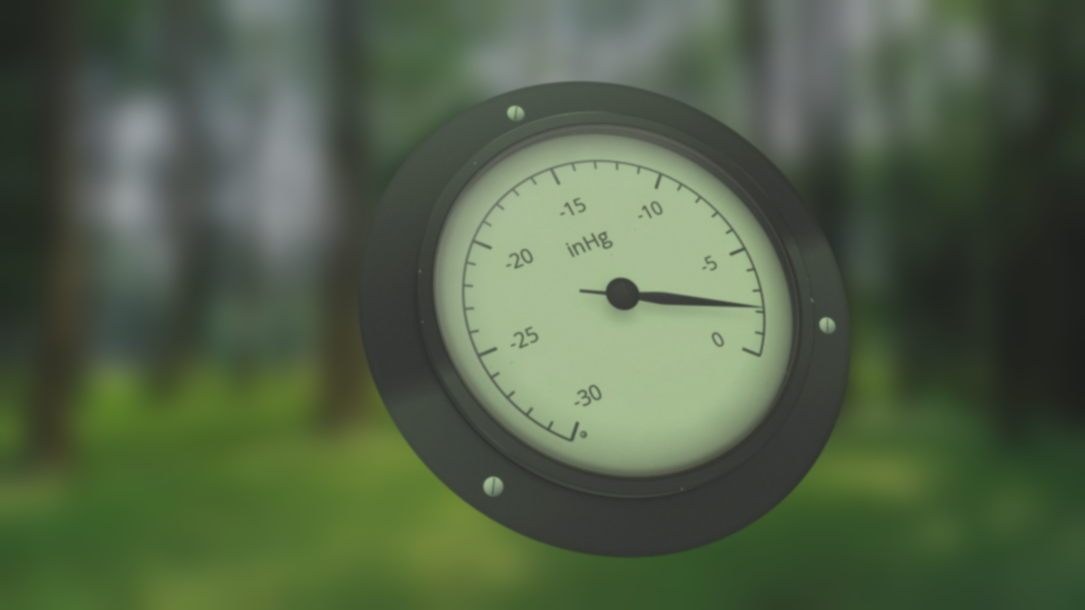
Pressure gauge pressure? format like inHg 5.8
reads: inHg -2
